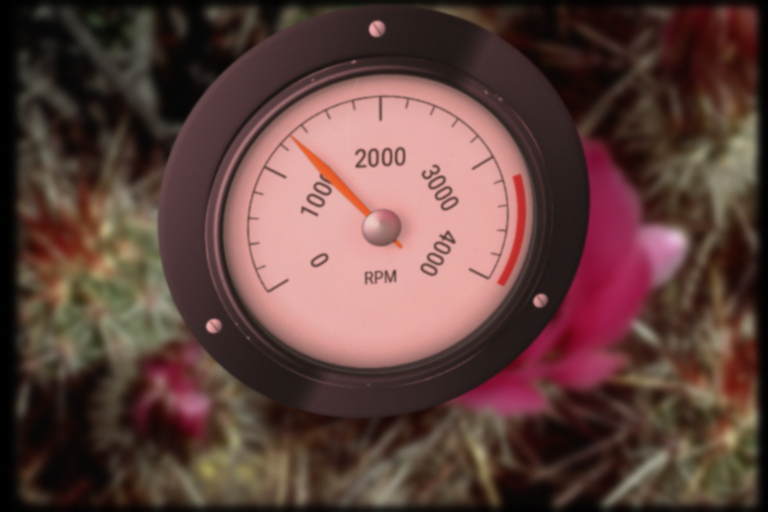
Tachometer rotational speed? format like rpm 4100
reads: rpm 1300
